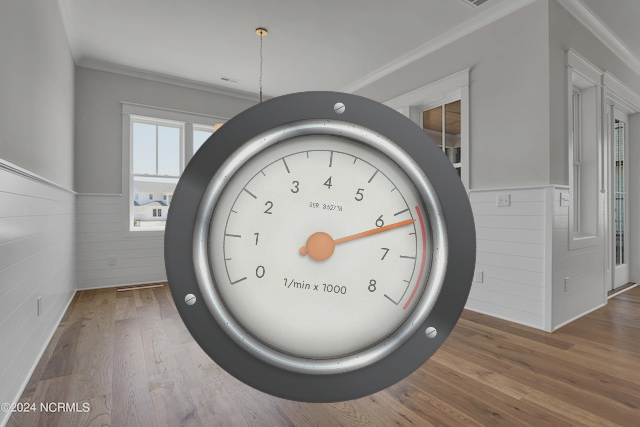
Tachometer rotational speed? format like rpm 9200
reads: rpm 6250
